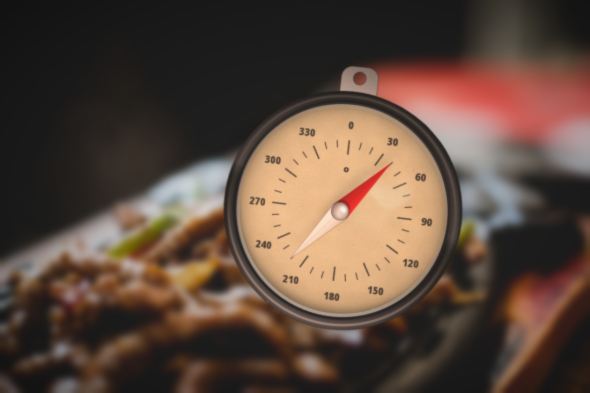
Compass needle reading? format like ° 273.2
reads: ° 40
